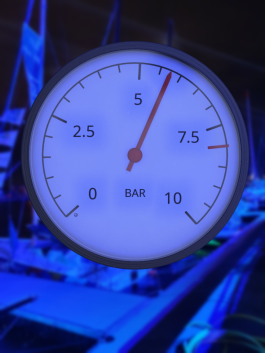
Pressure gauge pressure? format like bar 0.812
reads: bar 5.75
